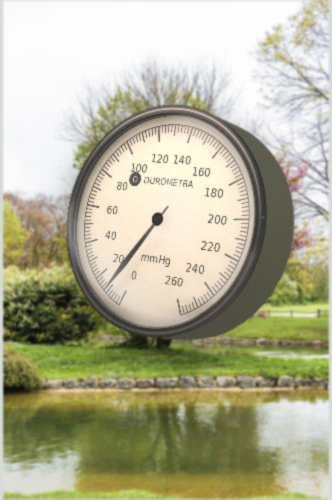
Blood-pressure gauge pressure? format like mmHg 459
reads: mmHg 10
